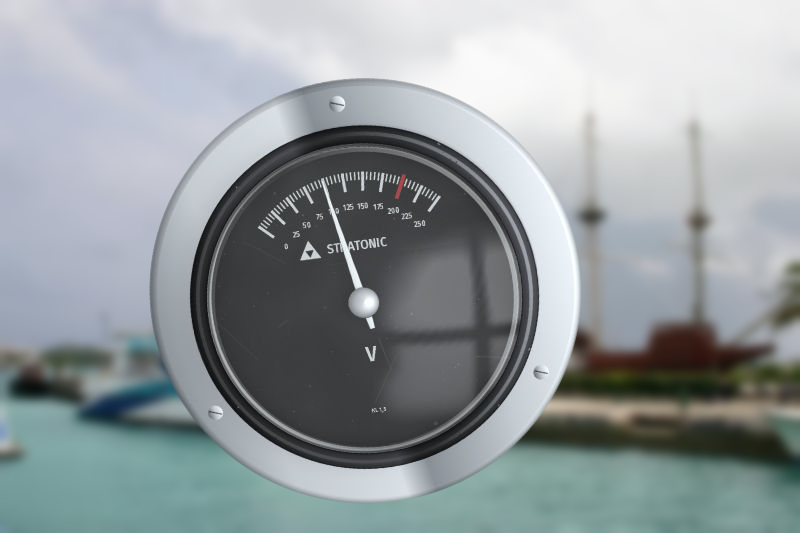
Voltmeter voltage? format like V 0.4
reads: V 100
